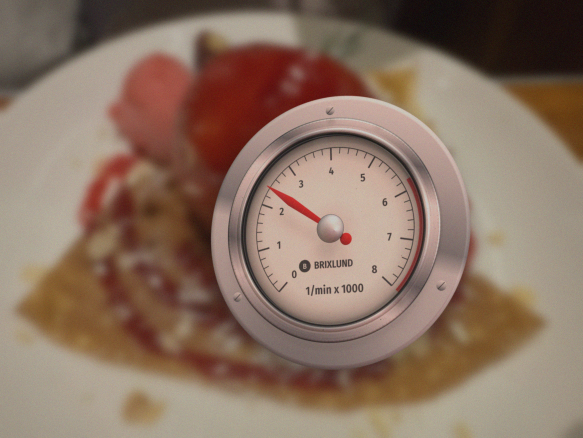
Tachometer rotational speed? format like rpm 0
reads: rpm 2400
